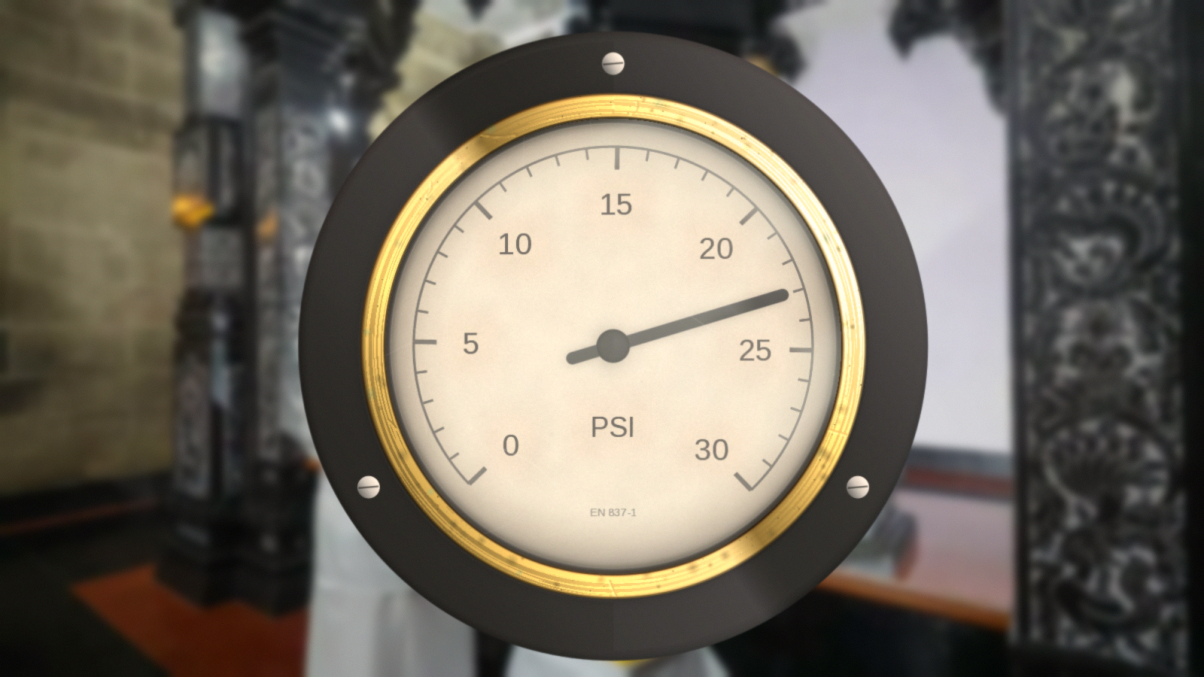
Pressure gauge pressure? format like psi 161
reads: psi 23
